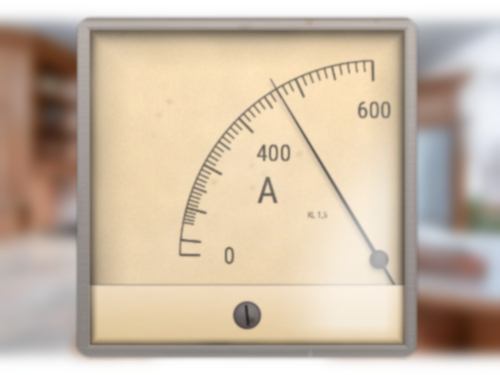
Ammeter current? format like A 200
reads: A 470
